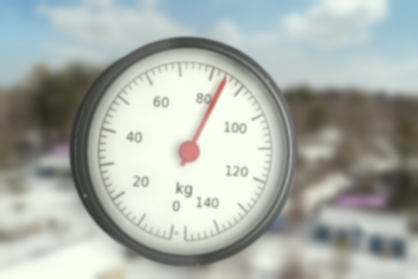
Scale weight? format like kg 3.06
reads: kg 84
